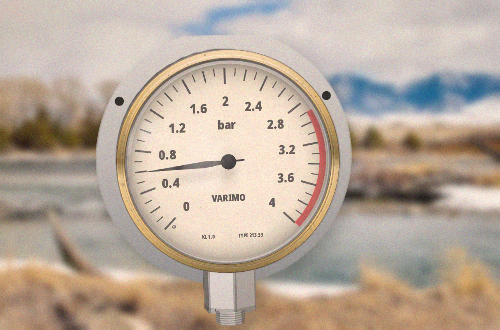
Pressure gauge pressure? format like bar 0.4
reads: bar 0.6
